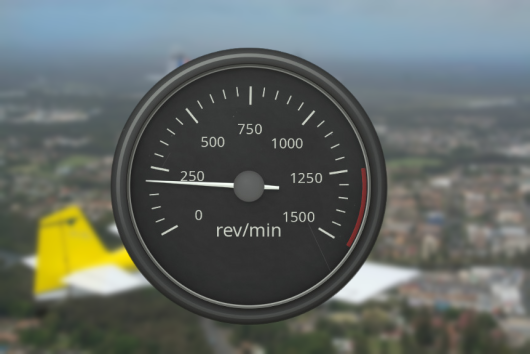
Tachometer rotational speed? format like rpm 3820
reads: rpm 200
